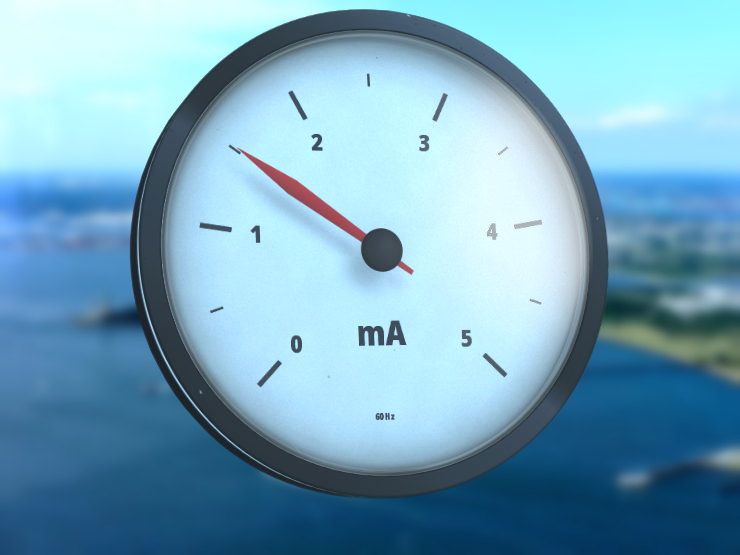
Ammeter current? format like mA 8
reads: mA 1.5
